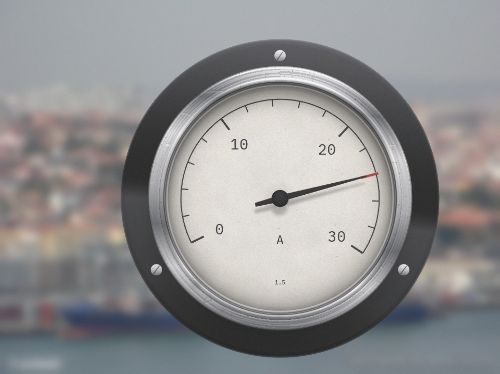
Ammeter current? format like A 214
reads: A 24
